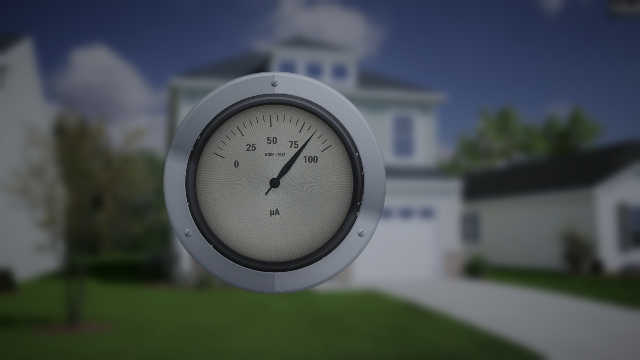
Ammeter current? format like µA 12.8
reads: µA 85
